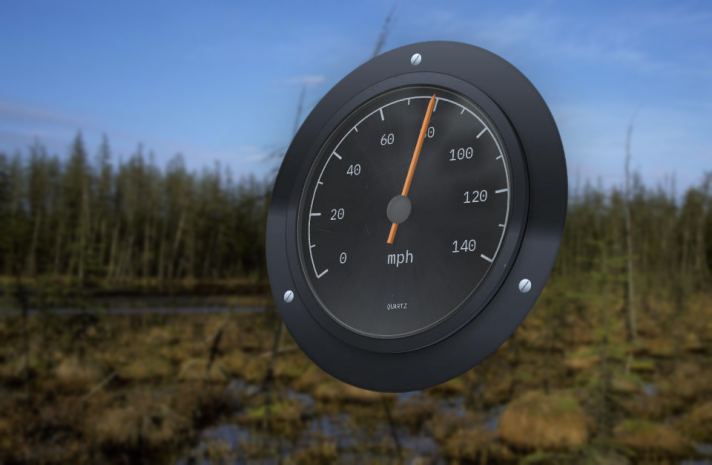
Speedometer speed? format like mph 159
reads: mph 80
